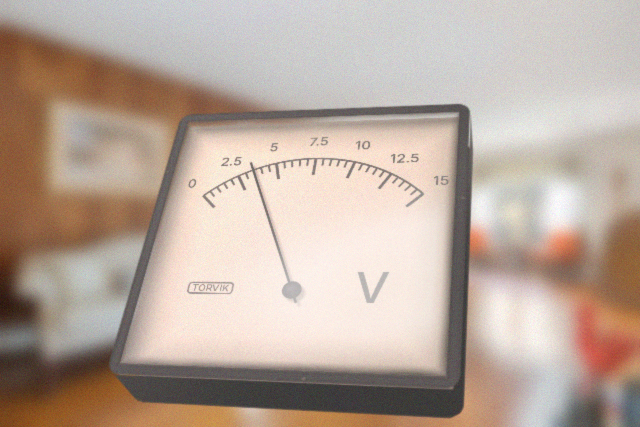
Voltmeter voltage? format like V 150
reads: V 3.5
